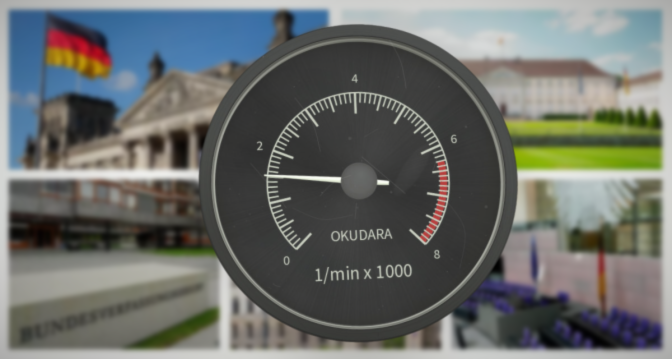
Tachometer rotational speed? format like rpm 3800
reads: rpm 1500
